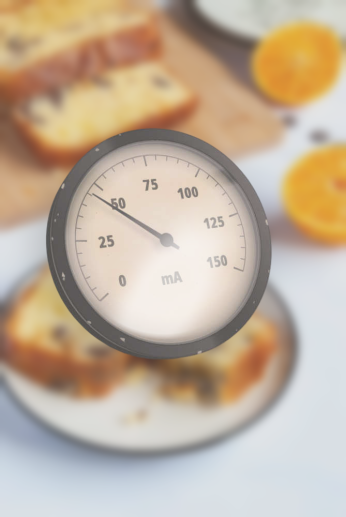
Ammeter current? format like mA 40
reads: mA 45
